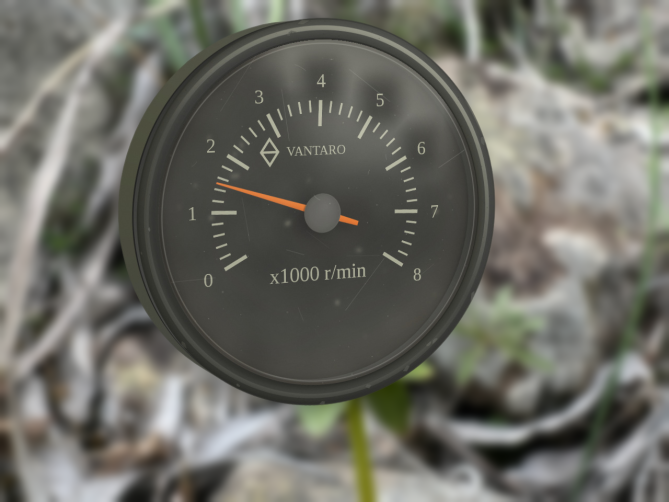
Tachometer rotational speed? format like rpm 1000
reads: rpm 1500
